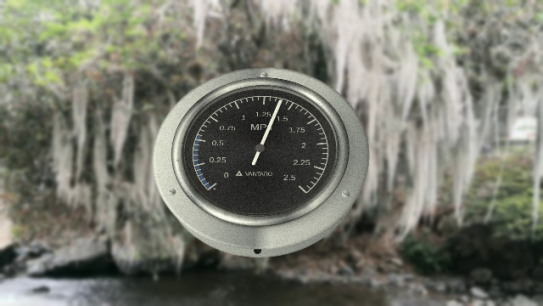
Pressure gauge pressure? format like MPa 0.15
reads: MPa 1.4
